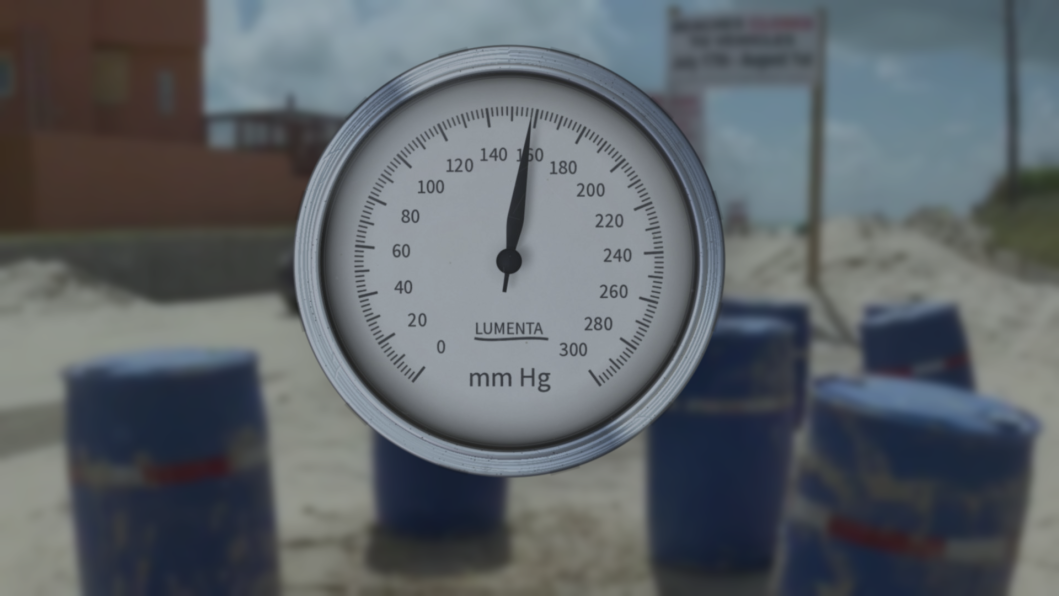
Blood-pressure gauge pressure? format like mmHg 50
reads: mmHg 158
